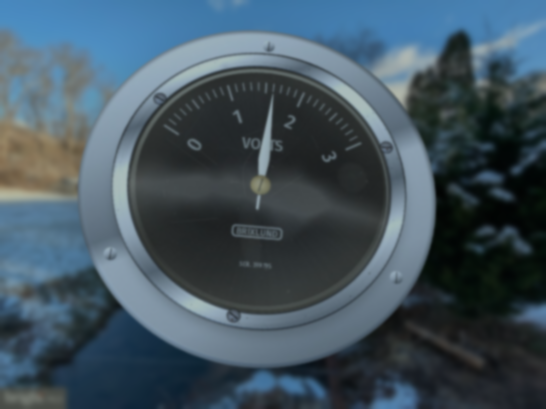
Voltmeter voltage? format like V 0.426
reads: V 1.6
